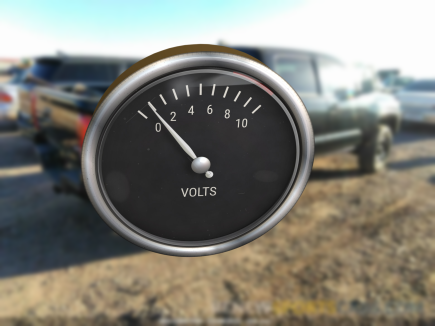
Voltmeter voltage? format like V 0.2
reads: V 1
